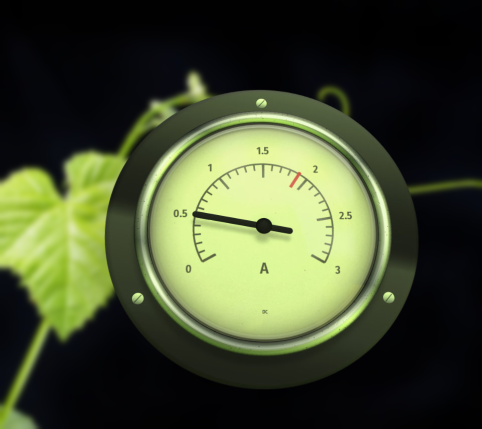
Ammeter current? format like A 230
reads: A 0.5
